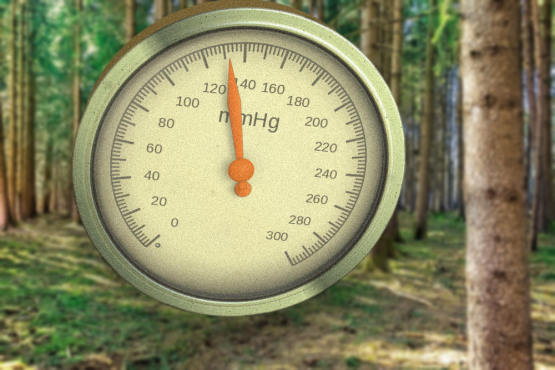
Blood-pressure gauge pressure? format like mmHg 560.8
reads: mmHg 132
